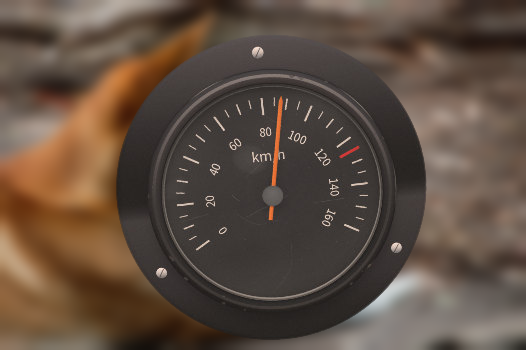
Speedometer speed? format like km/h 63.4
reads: km/h 87.5
